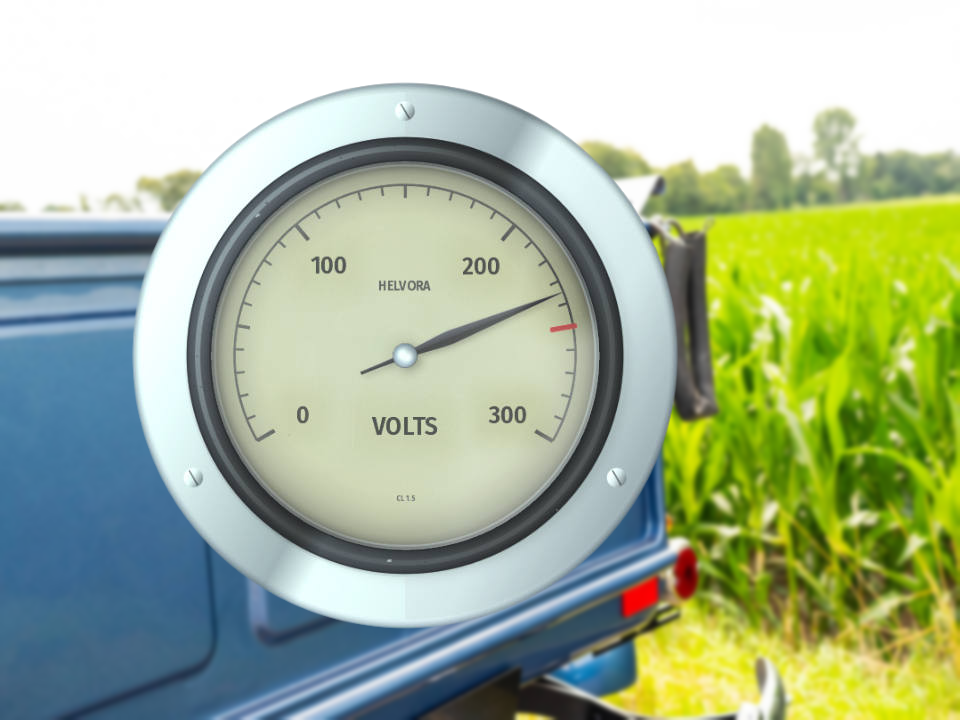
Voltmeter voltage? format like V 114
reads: V 235
